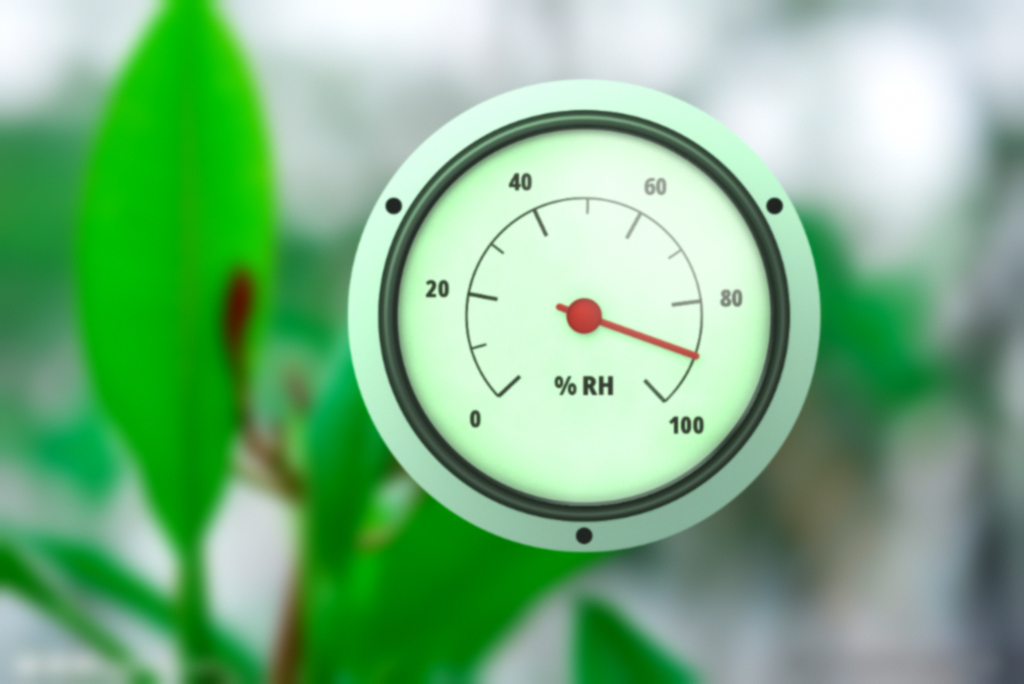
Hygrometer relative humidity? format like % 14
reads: % 90
